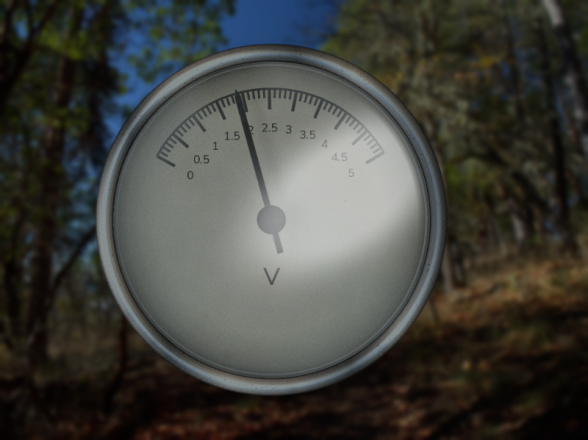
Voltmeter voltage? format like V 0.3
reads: V 1.9
